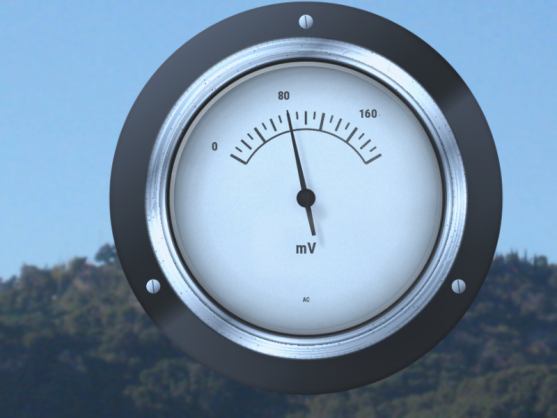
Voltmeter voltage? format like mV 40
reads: mV 80
